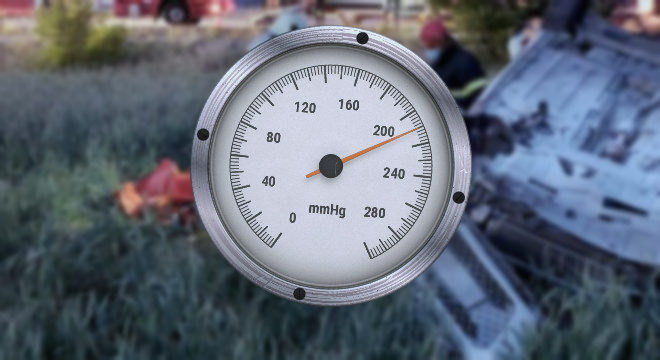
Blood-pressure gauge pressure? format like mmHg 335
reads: mmHg 210
